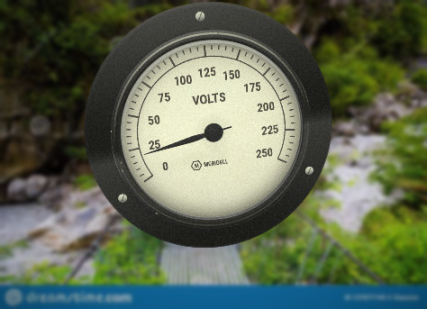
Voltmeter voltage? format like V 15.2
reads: V 20
